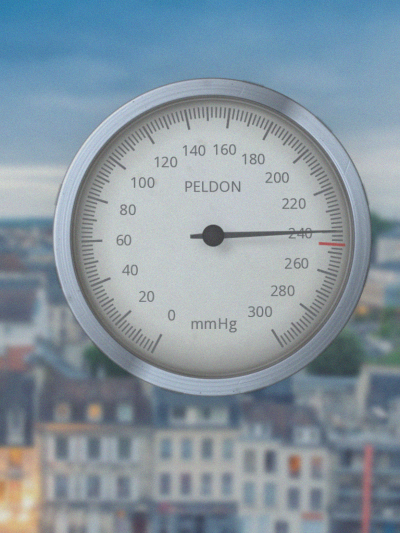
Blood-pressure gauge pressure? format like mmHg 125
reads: mmHg 240
